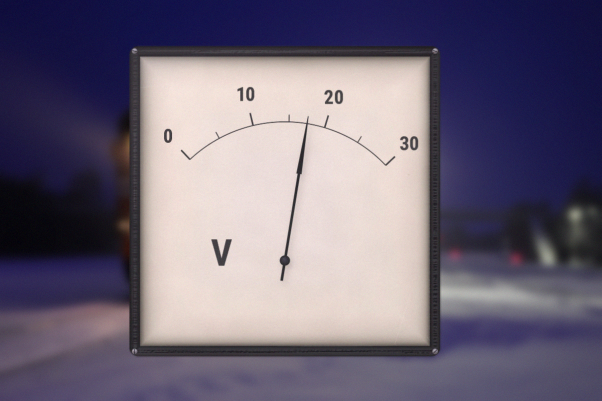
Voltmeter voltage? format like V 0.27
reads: V 17.5
